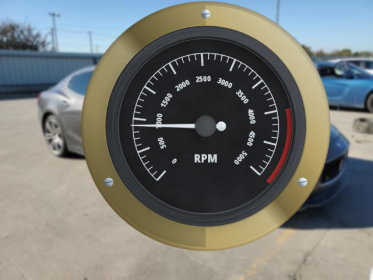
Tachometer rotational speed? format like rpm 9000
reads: rpm 900
